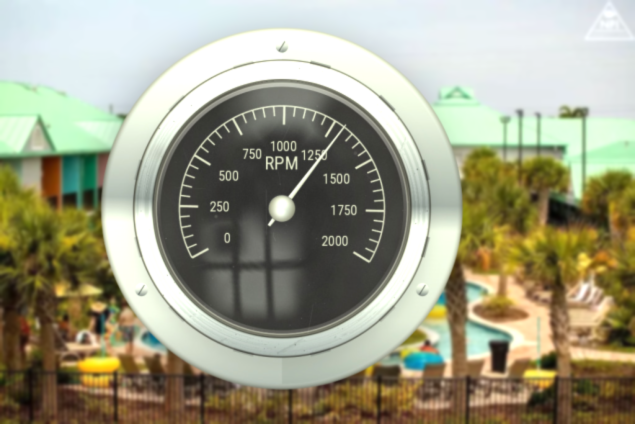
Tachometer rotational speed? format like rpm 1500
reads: rpm 1300
